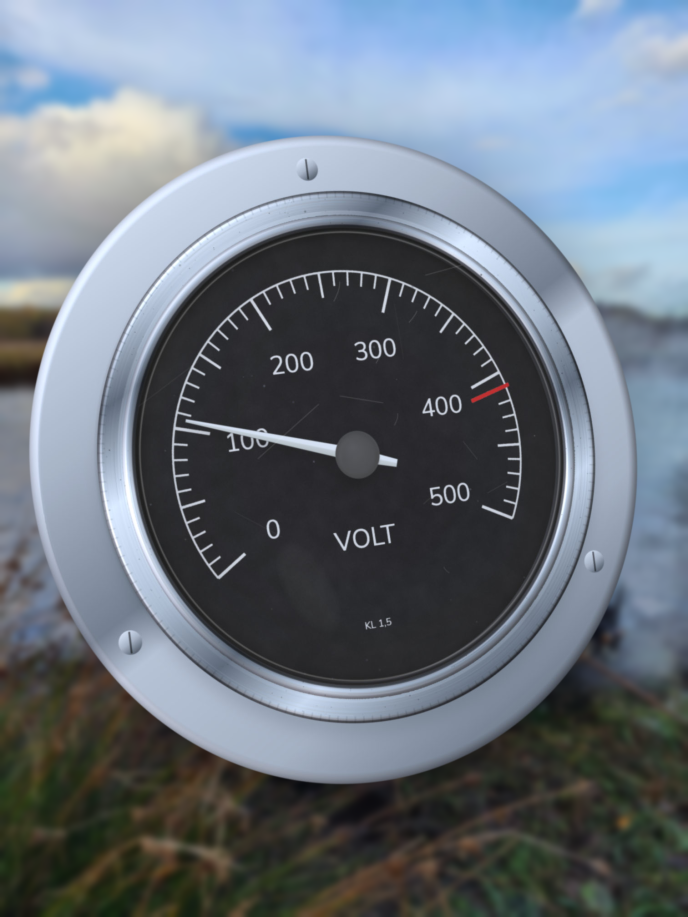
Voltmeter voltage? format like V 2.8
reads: V 105
